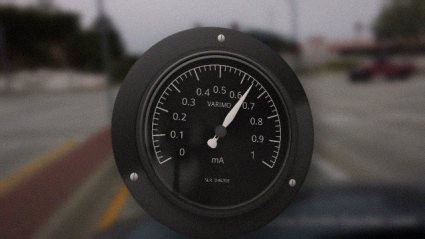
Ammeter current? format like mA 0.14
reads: mA 0.64
